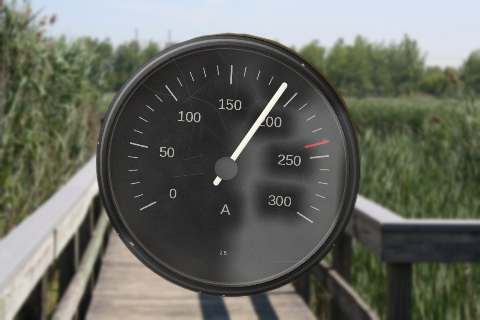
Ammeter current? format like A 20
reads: A 190
